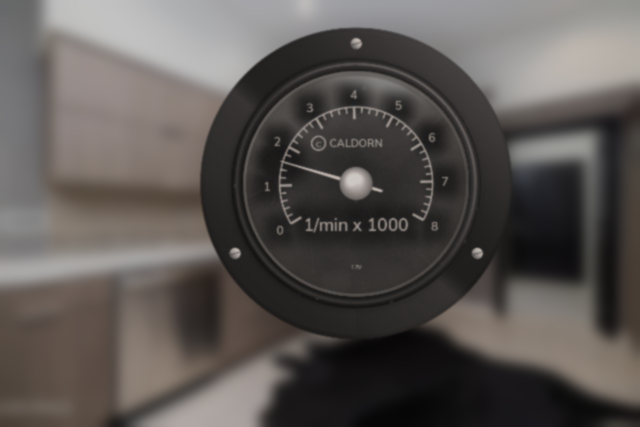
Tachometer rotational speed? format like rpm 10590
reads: rpm 1600
